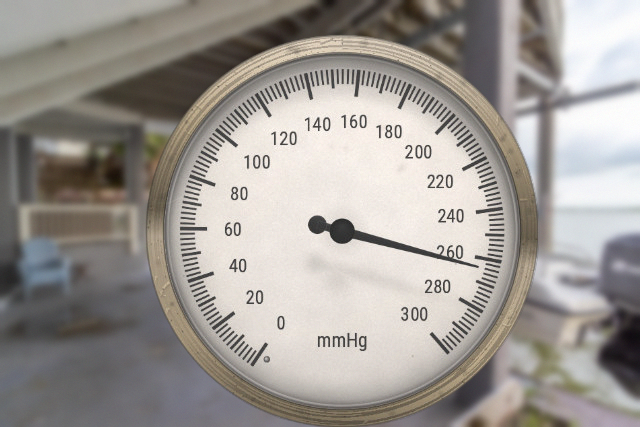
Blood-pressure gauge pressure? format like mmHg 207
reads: mmHg 264
